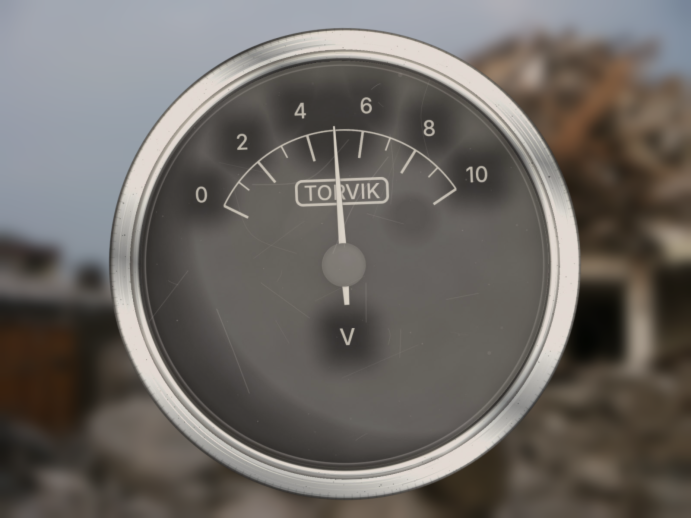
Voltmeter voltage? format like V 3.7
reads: V 5
